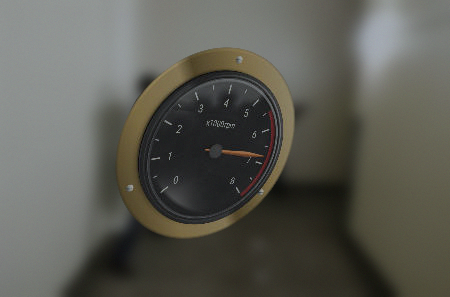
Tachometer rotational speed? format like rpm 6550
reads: rpm 6750
